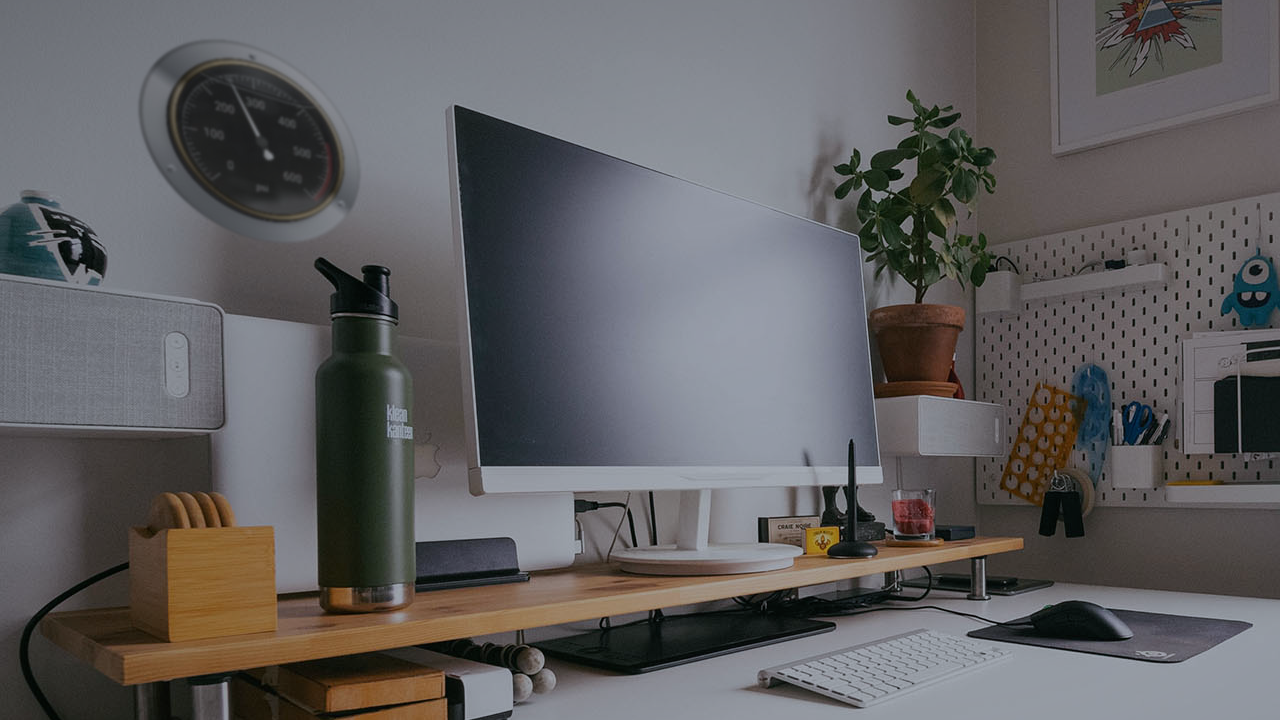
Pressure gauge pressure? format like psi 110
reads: psi 250
